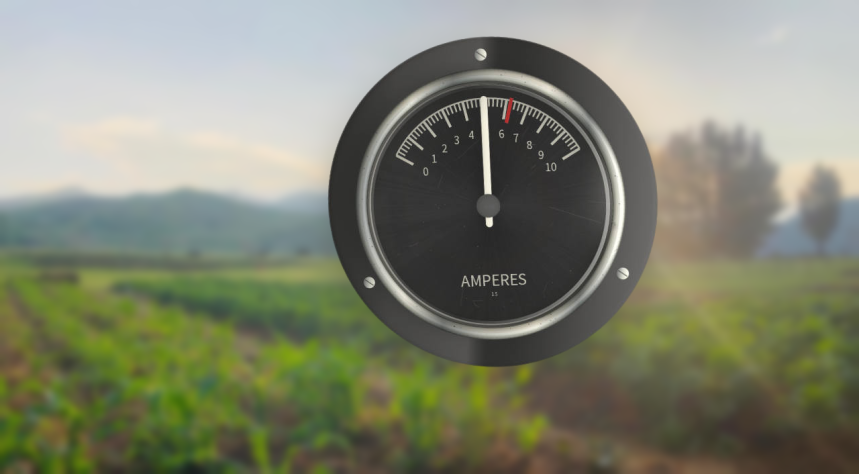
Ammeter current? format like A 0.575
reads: A 5
